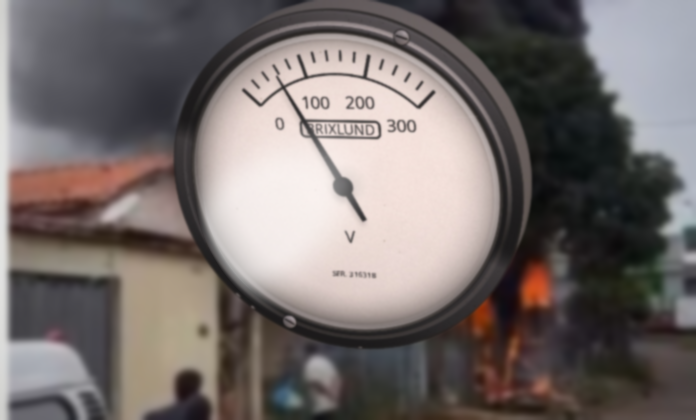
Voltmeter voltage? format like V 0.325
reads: V 60
